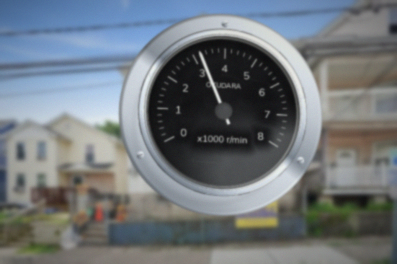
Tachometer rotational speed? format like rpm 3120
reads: rpm 3200
